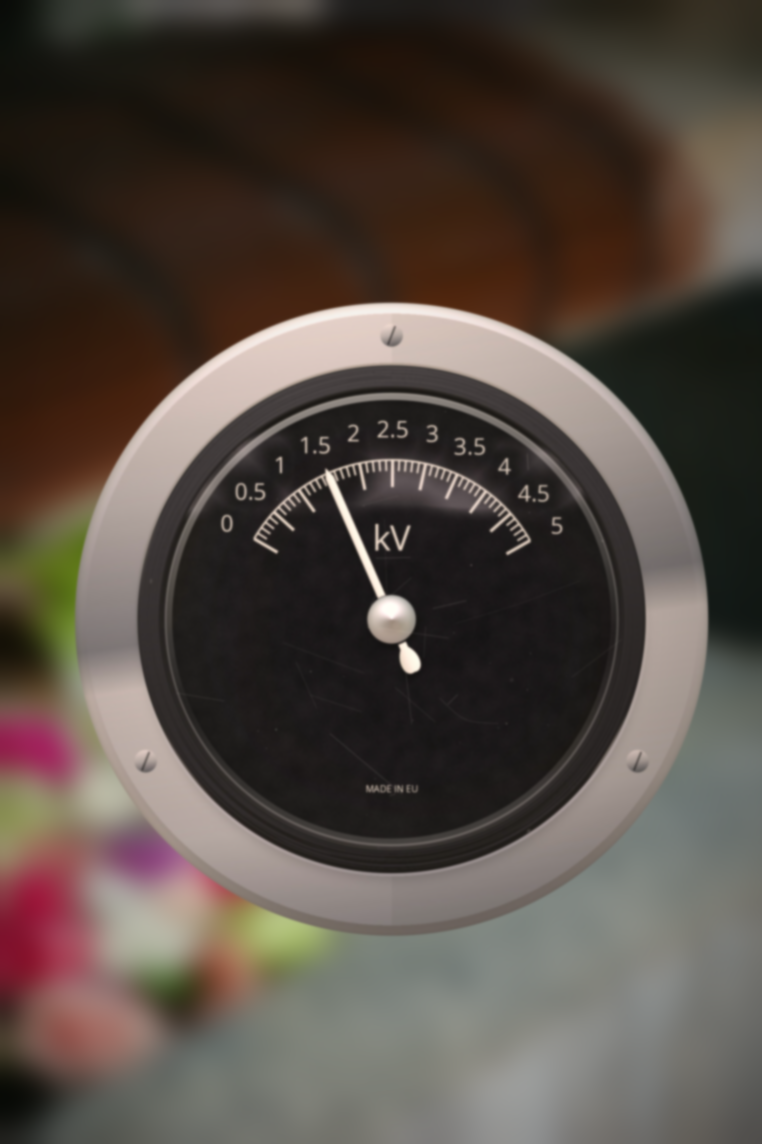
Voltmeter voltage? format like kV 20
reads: kV 1.5
